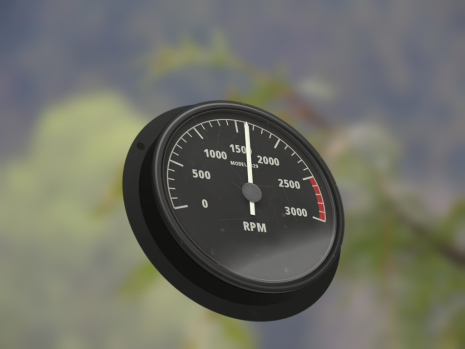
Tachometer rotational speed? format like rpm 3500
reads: rpm 1600
